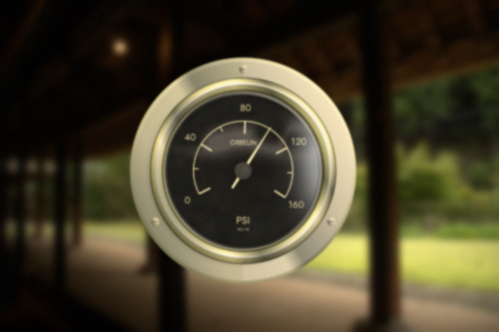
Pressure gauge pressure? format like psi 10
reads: psi 100
